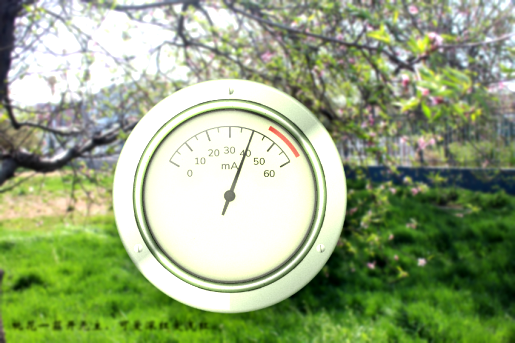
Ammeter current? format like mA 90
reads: mA 40
